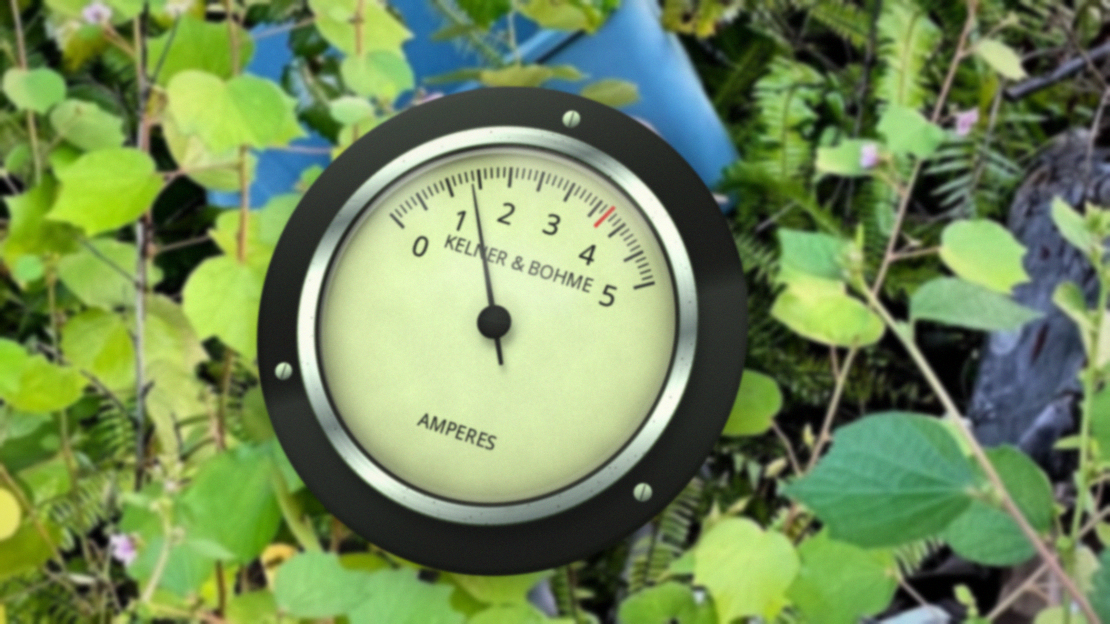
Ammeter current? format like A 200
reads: A 1.4
